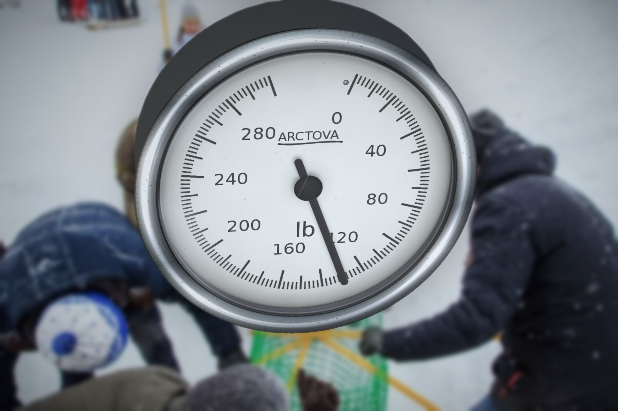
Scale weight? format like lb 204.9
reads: lb 130
